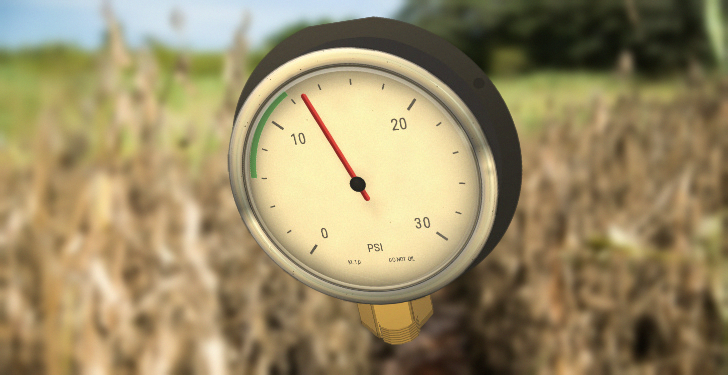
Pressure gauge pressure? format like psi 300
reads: psi 13
